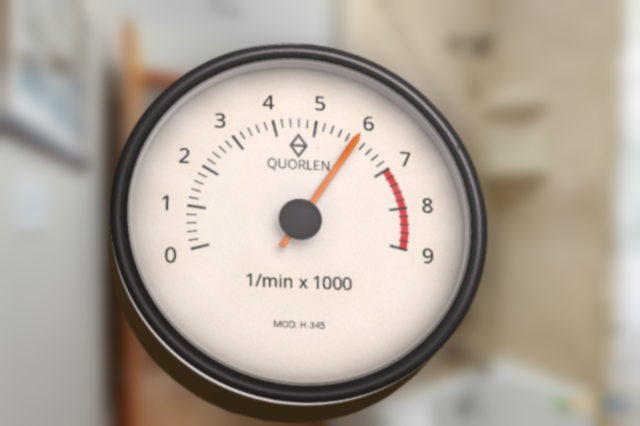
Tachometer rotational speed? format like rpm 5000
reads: rpm 6000
